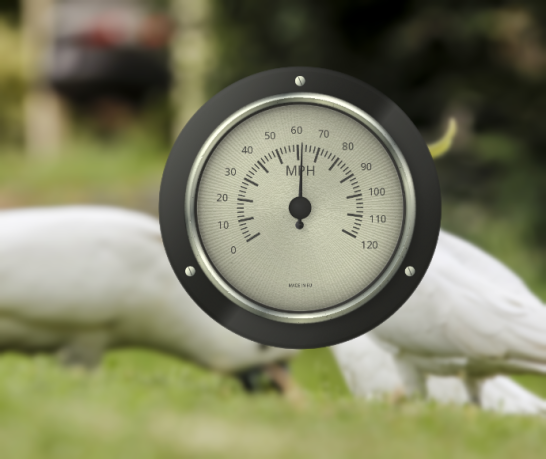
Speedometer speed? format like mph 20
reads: mph 62
